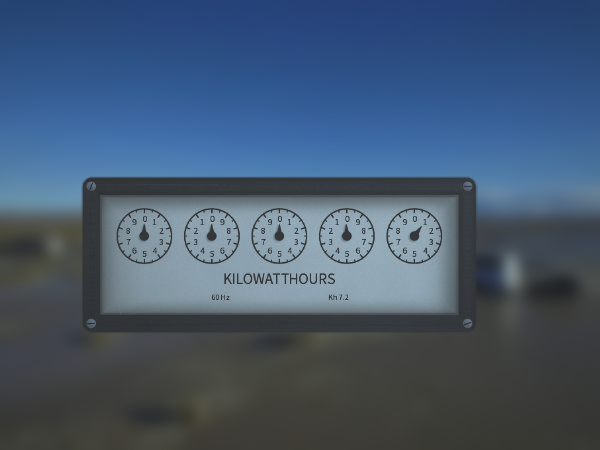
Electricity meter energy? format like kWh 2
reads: kWh 1
